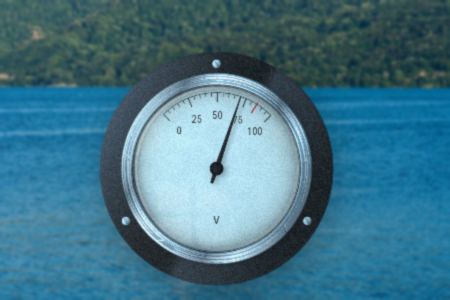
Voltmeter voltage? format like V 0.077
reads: V 70
